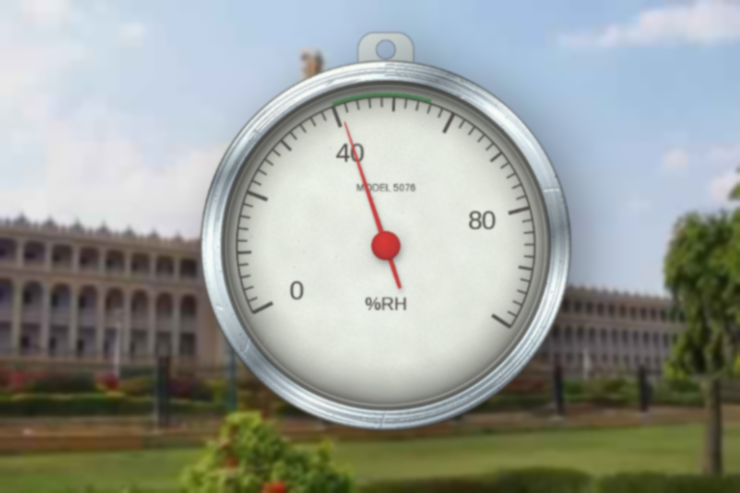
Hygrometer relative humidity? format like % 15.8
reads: % 41
